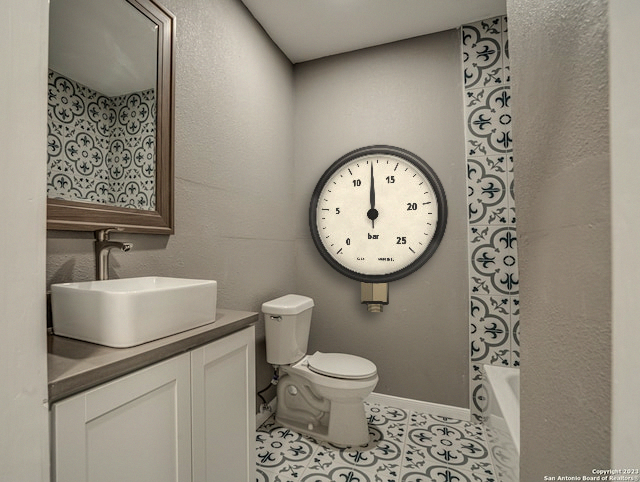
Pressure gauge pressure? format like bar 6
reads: bar 12.5
